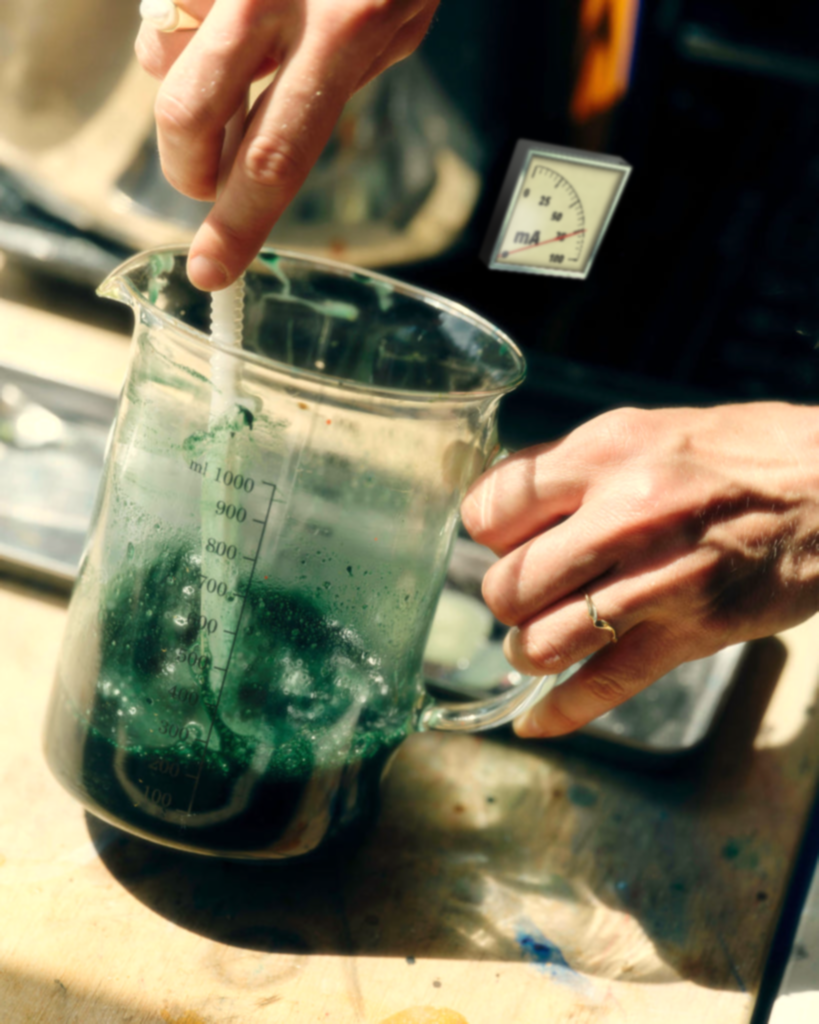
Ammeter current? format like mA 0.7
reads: mA 75
